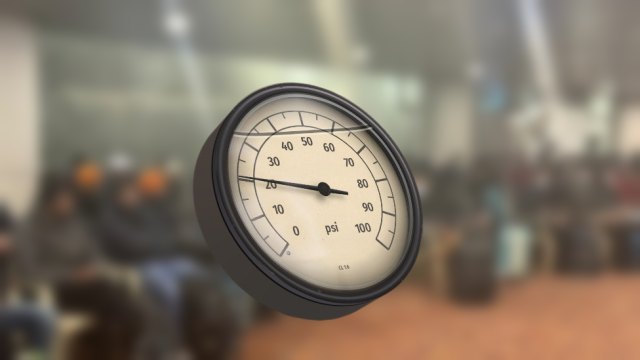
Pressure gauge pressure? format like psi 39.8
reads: psi 20
